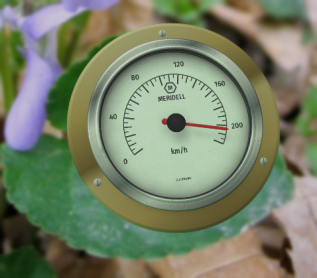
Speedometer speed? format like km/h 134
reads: km/h 205
